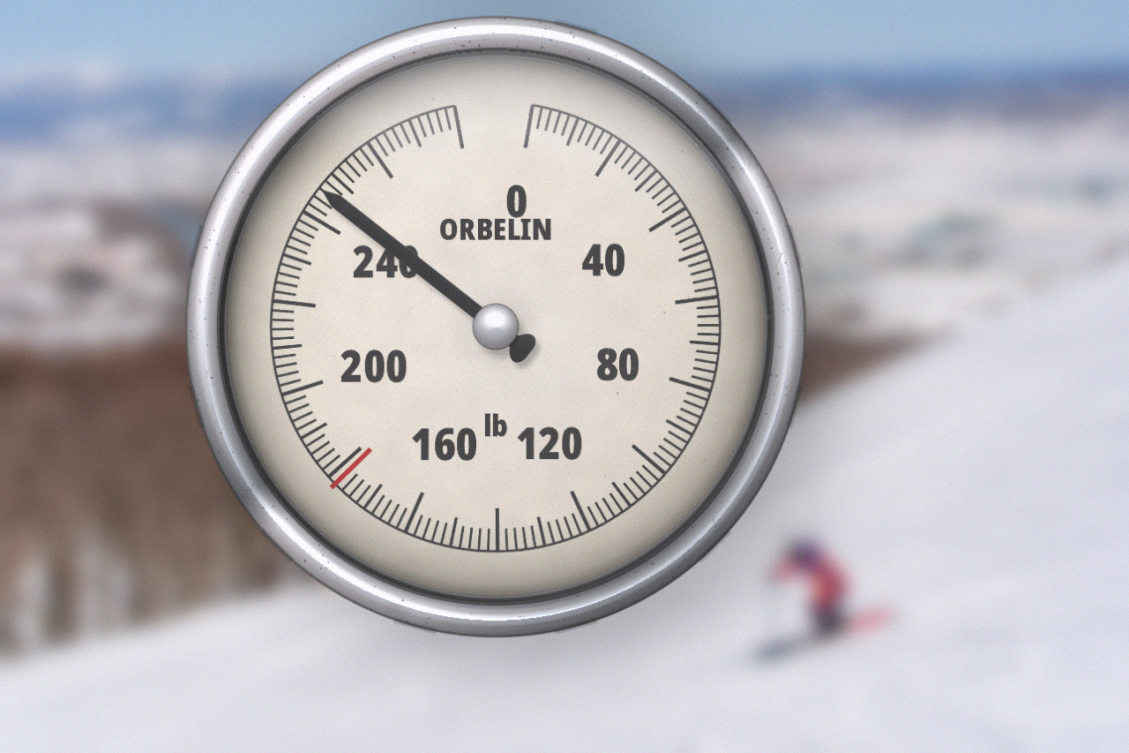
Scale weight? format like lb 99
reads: lb 246
